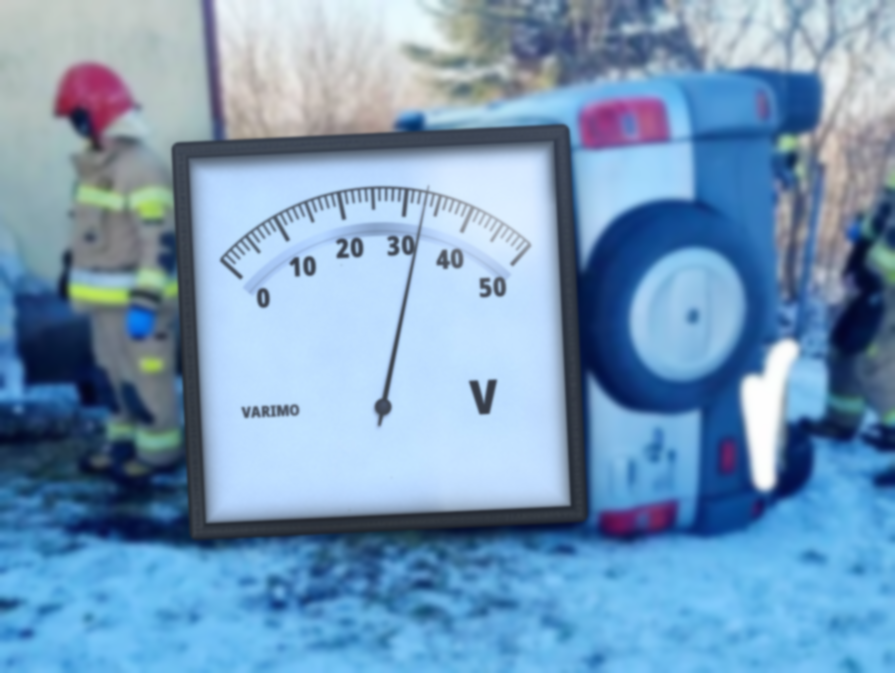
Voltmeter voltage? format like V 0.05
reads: V 33
